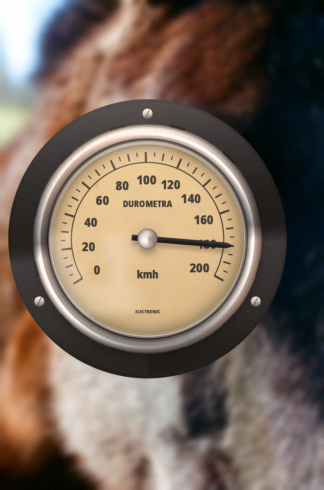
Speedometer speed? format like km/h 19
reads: km/h 180
